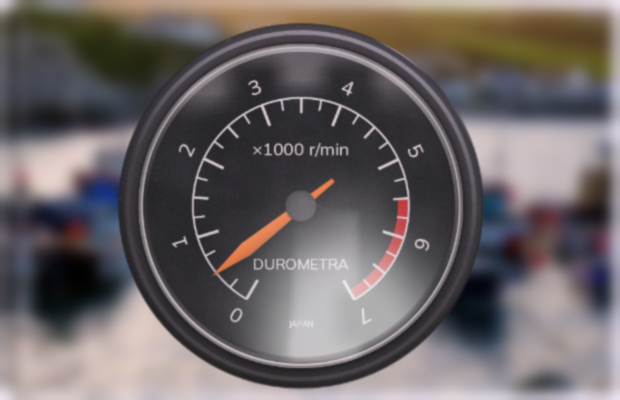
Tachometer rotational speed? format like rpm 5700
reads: rpm 500
